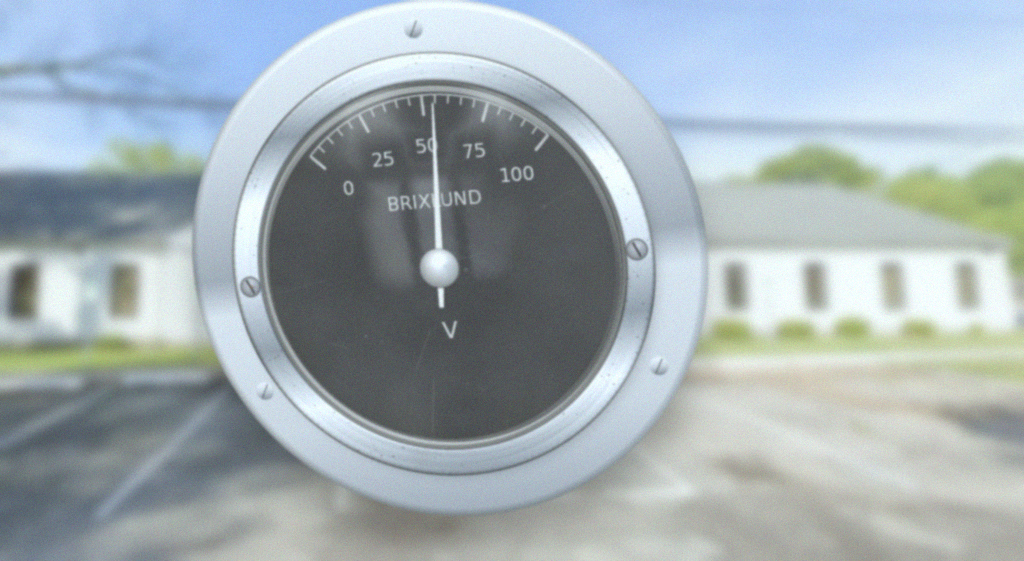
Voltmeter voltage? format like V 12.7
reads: V 55
